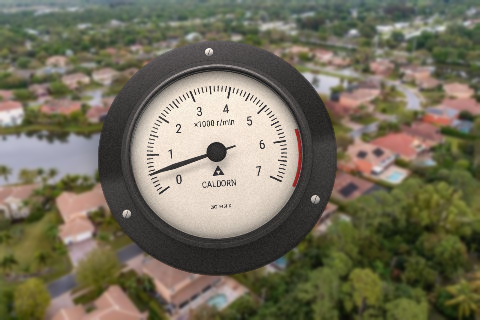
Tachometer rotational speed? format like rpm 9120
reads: rpm 500
